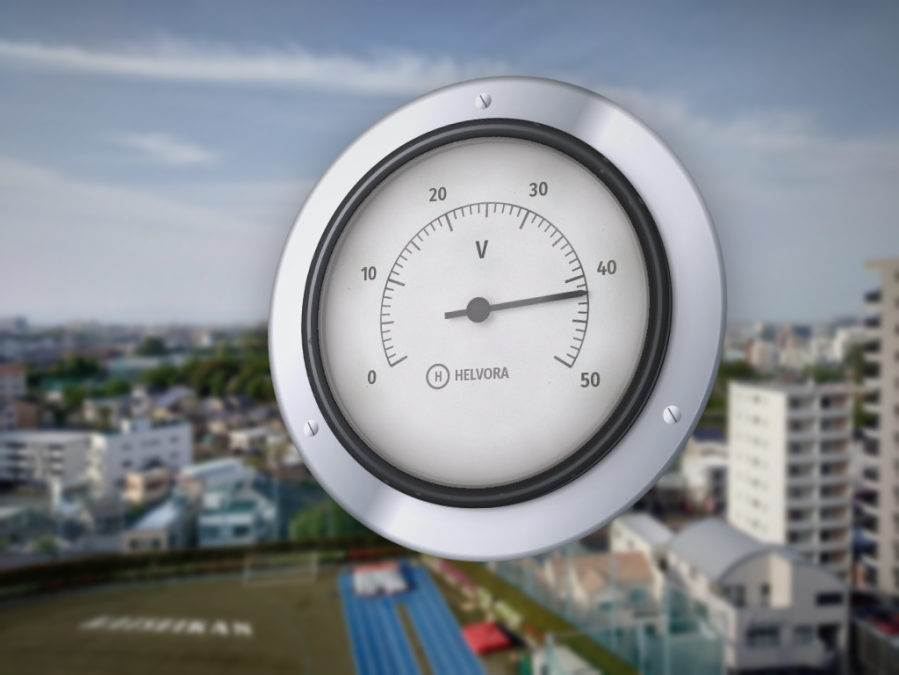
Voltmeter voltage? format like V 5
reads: V 42
